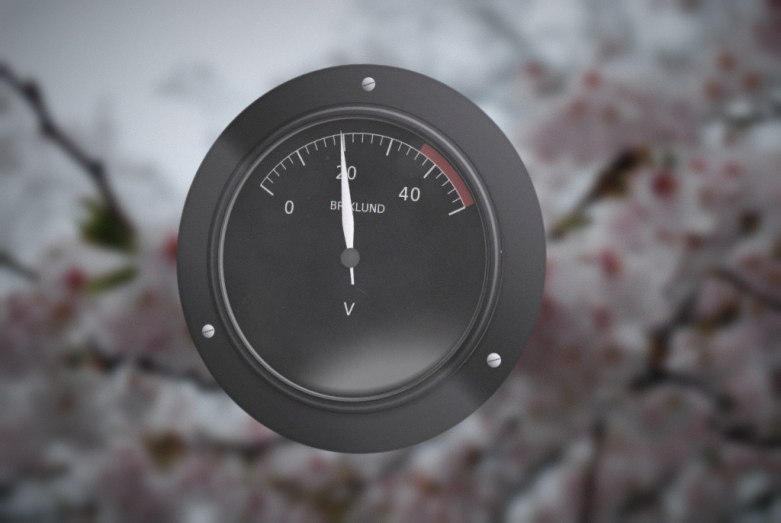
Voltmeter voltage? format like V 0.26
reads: V 20
